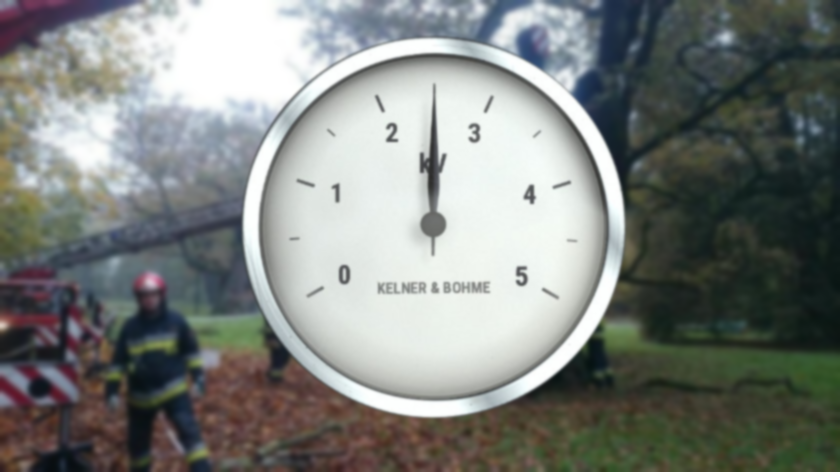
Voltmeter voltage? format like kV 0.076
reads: kV 2.5
